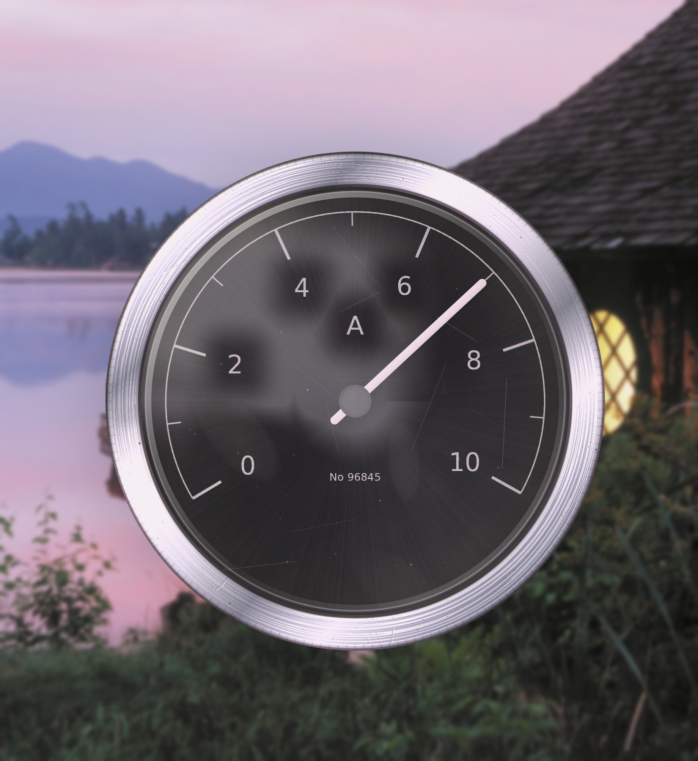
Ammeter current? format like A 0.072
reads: A 7
